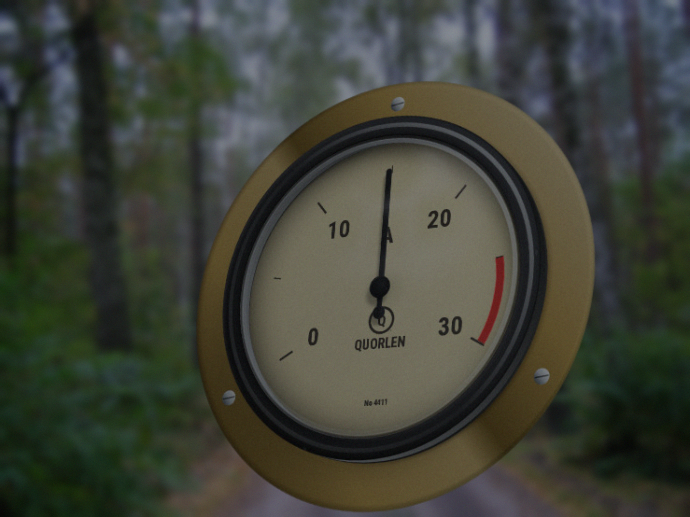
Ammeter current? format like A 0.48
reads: A 15
